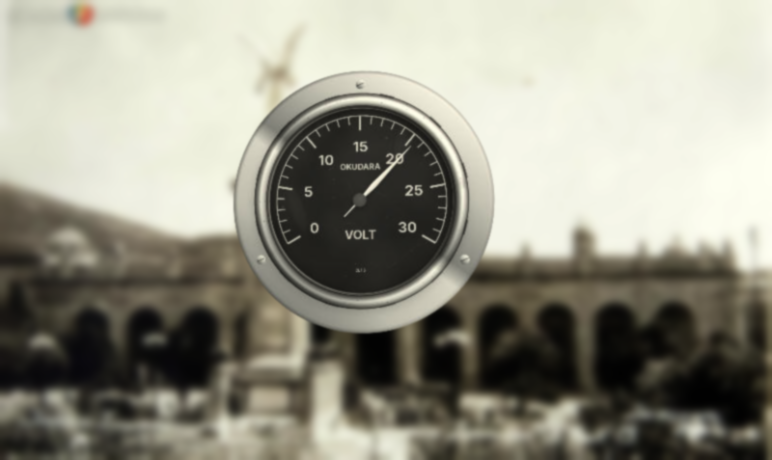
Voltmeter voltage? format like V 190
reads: V 20.5
